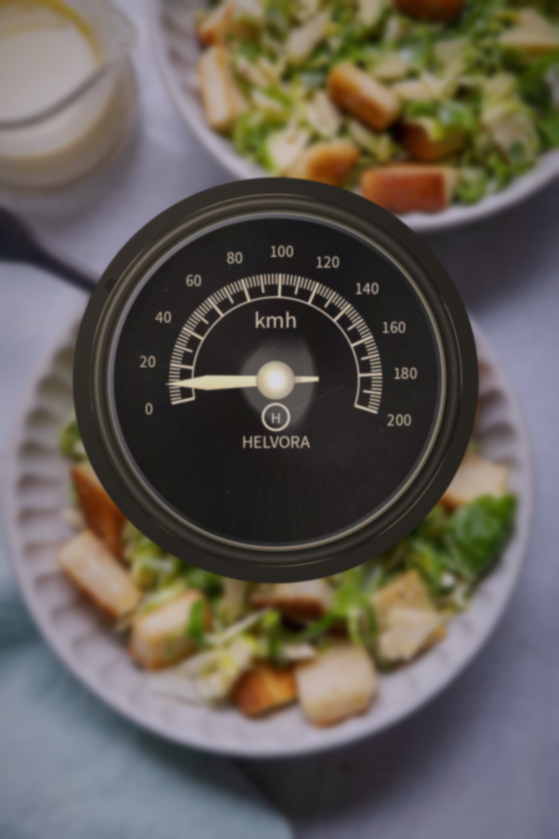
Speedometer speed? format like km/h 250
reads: km/h 10
